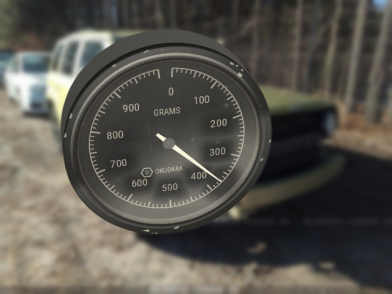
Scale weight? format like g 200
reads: g 370
